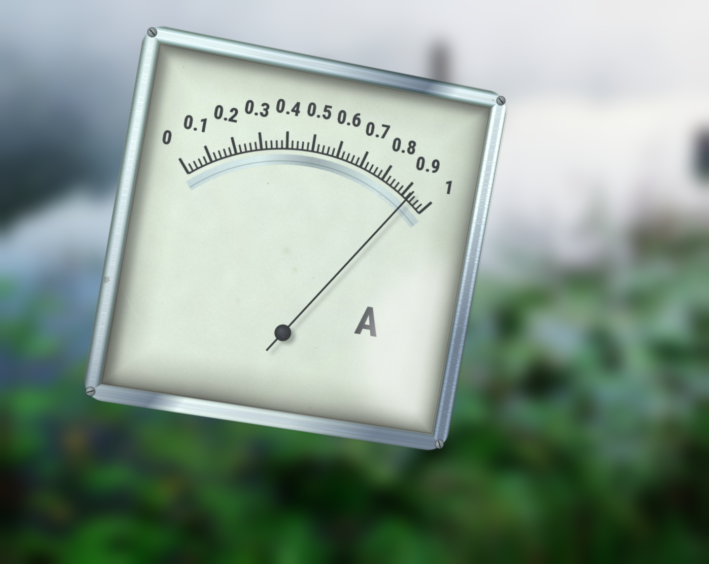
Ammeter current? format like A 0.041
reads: A 0.92
